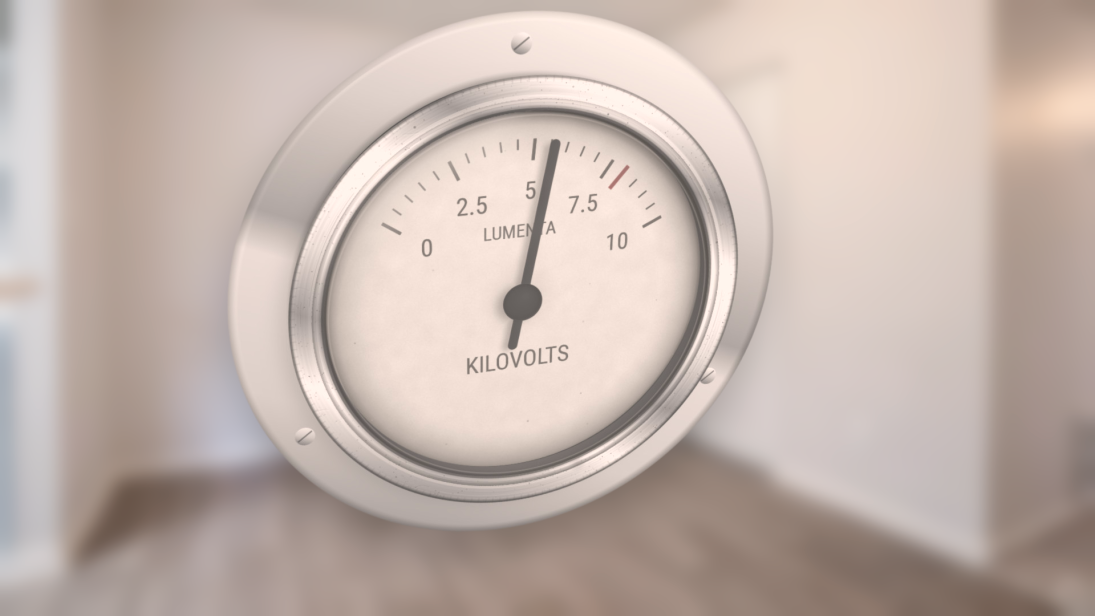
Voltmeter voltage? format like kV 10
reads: kV 5.5
